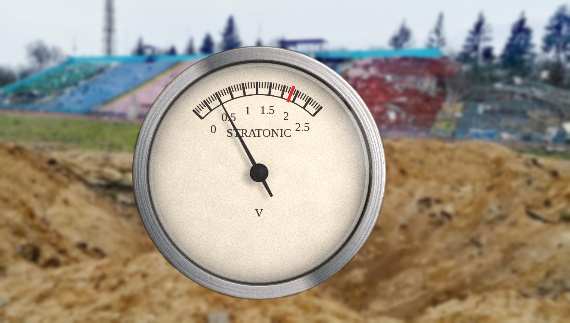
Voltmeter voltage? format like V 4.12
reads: V 0.5
